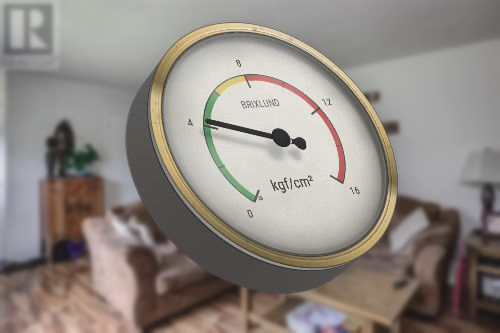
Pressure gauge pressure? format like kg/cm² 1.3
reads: kg/cm² 4
